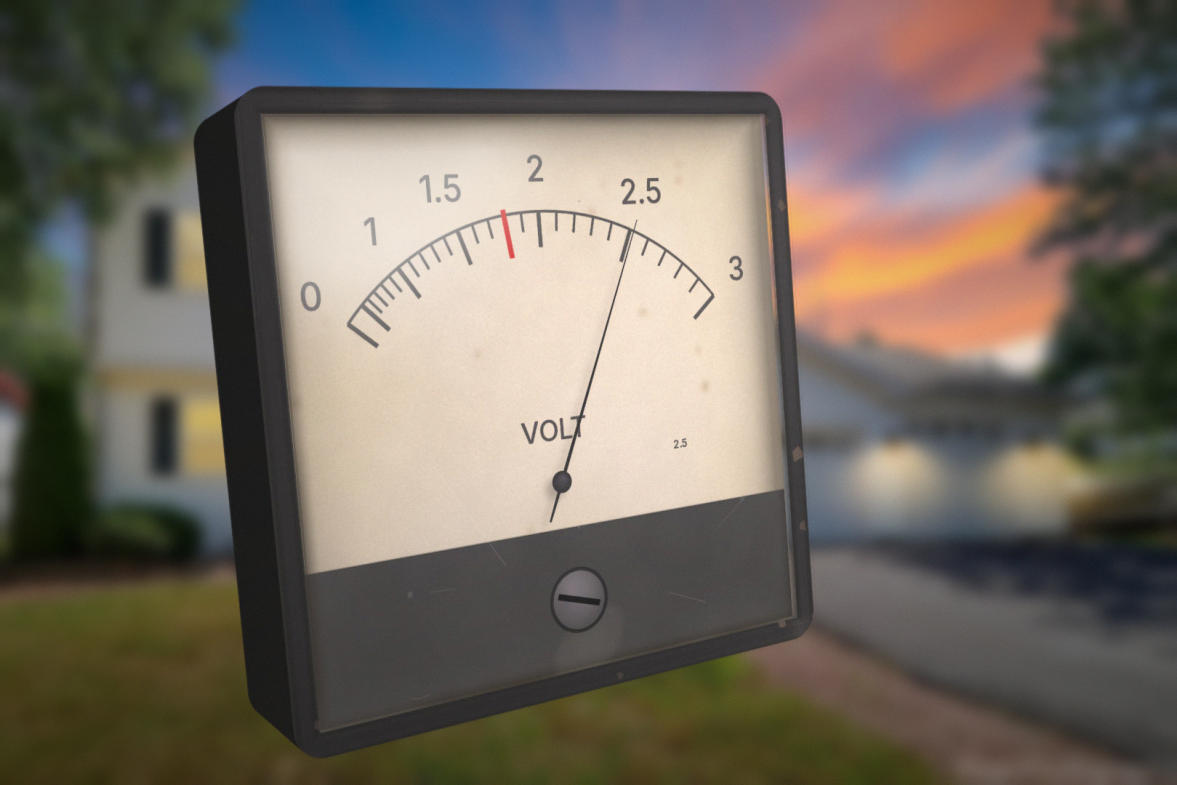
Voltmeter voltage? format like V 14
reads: V 2.5
